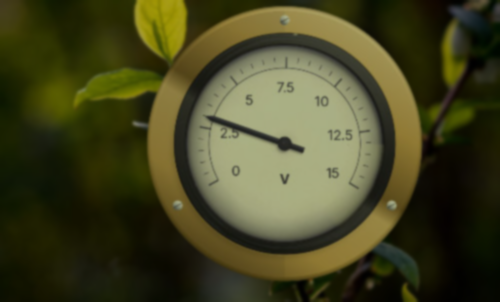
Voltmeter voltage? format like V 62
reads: V 3
